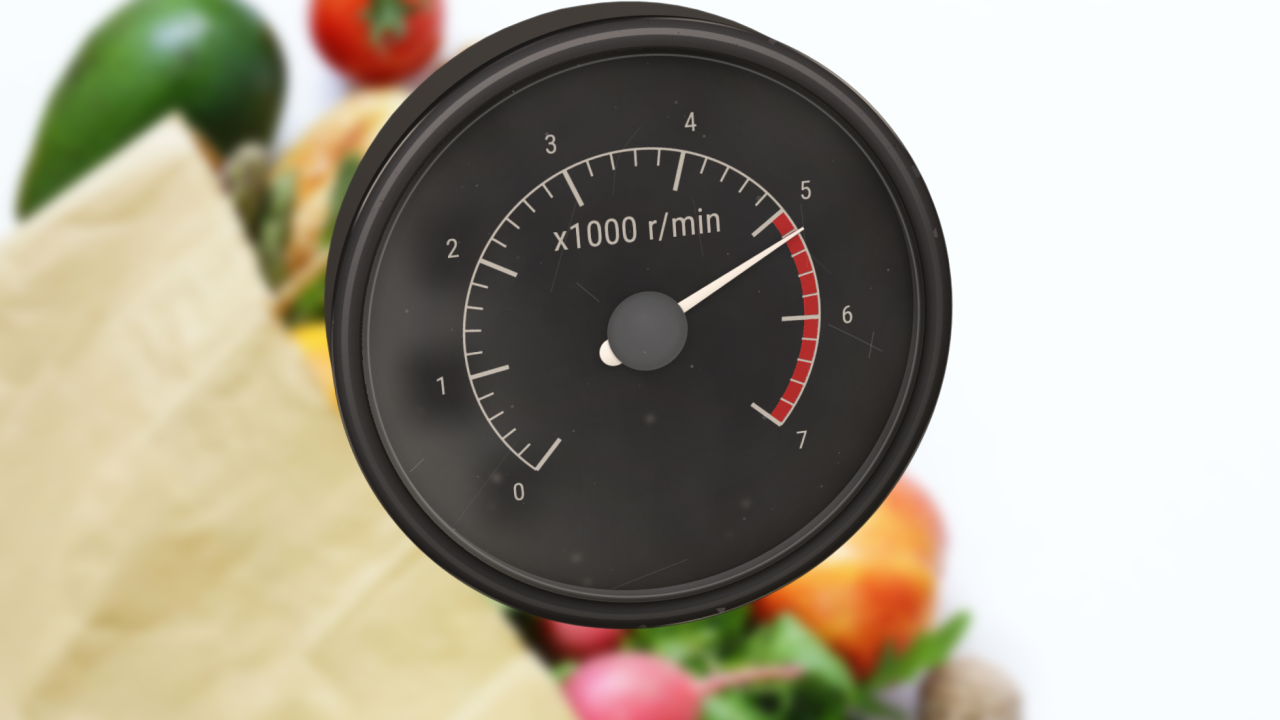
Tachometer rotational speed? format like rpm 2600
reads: rpm 5200
